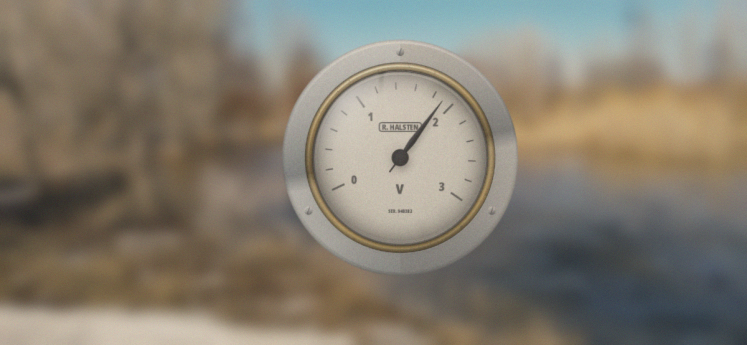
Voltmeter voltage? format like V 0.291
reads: V 1.9
